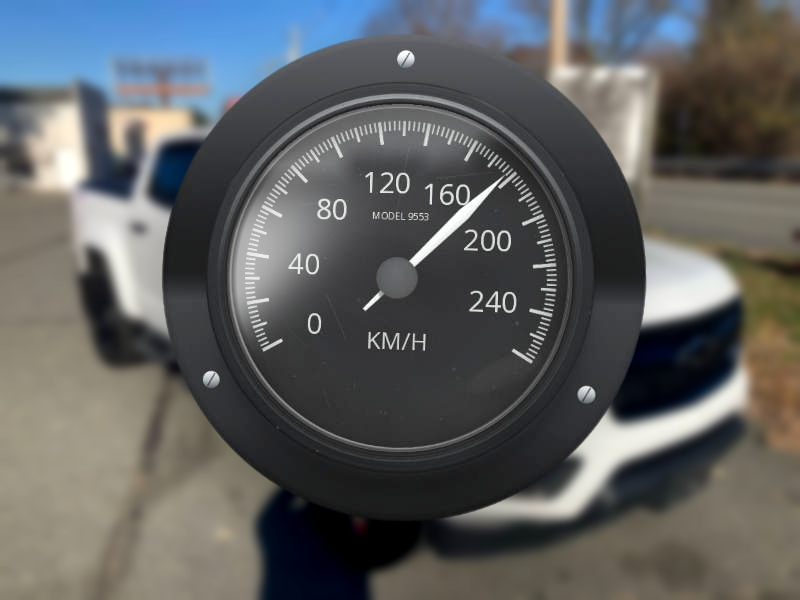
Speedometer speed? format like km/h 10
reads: km/h 178
